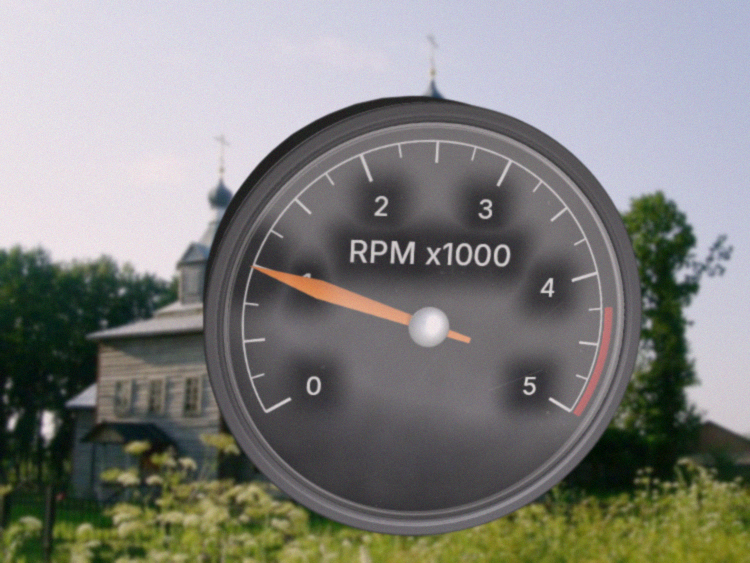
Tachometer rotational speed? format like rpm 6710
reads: rpm 1000
